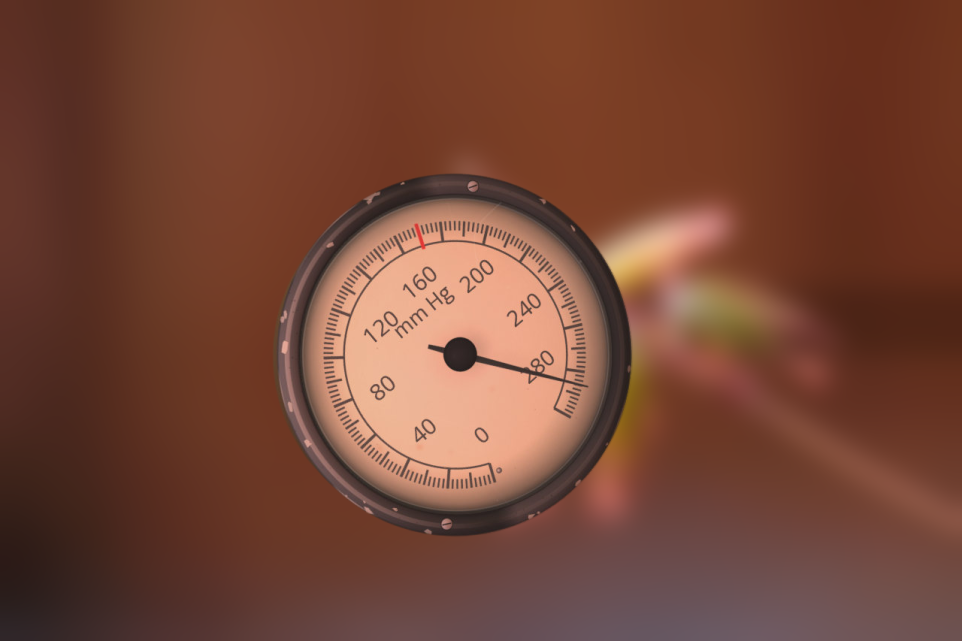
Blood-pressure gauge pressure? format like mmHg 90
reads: mmHg 286
